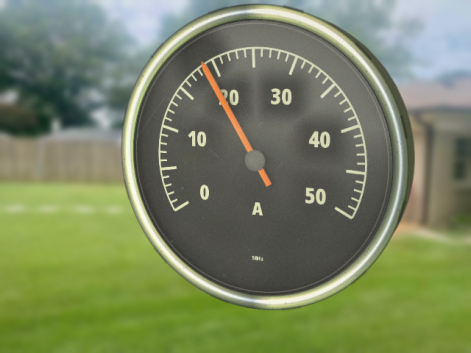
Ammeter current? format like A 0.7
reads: A 19
